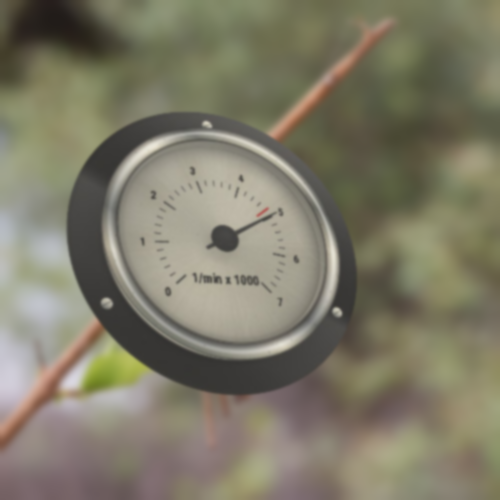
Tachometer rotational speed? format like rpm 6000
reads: rpm 5000
